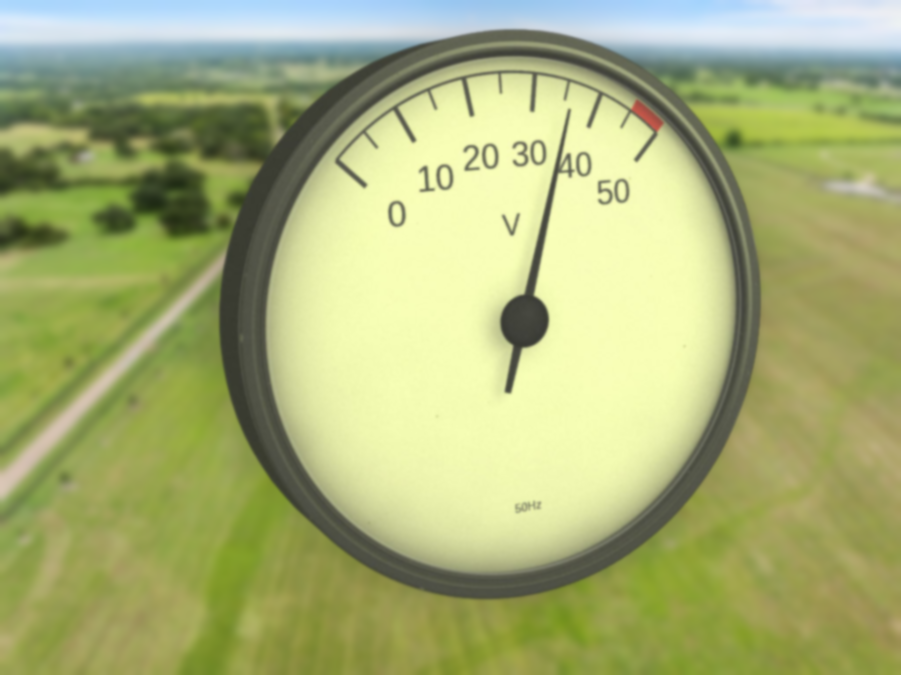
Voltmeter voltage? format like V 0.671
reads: V 35
